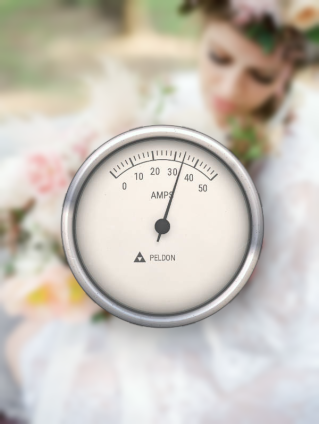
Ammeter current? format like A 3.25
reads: A 34
